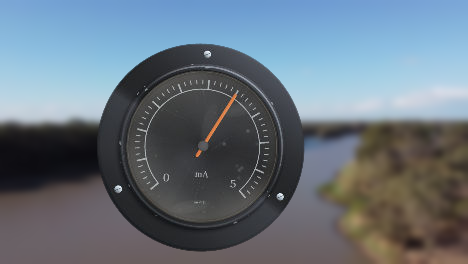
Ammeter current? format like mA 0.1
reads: mA 3
